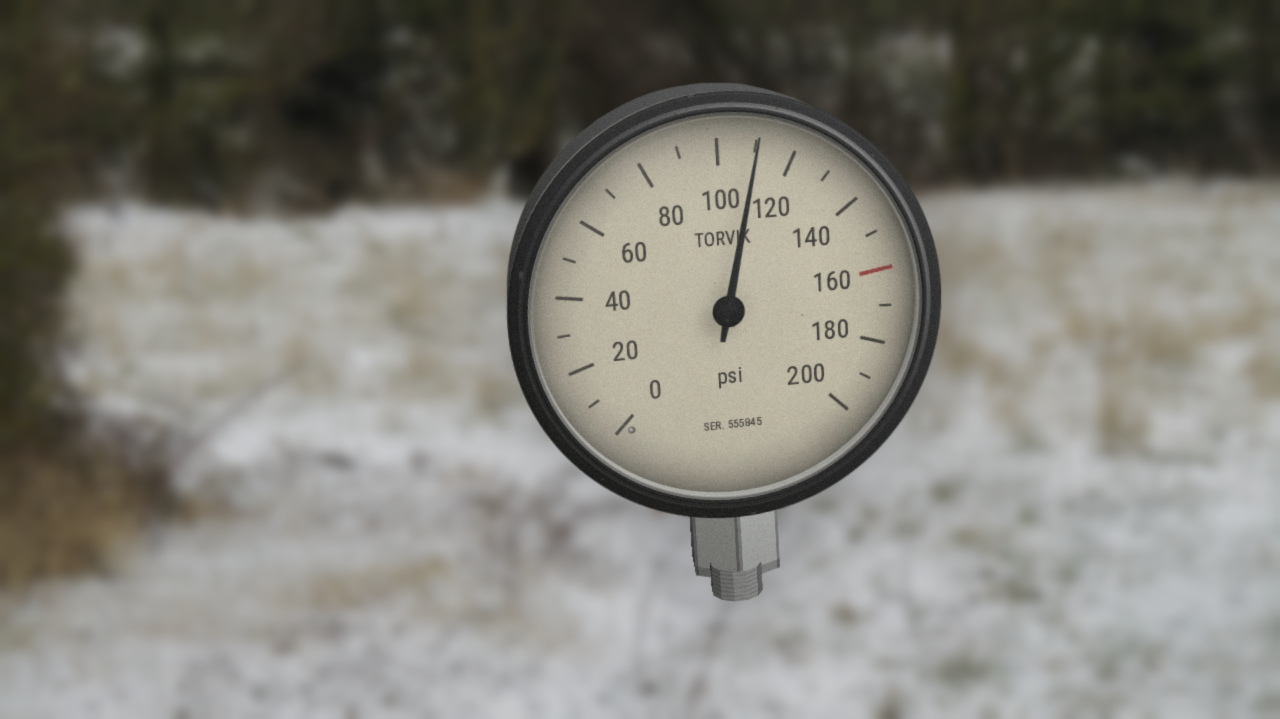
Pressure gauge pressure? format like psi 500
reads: psi 110
